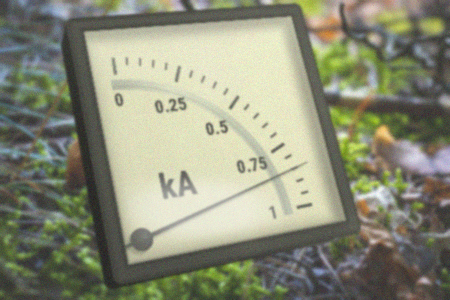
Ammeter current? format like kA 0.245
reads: kA 0.85
